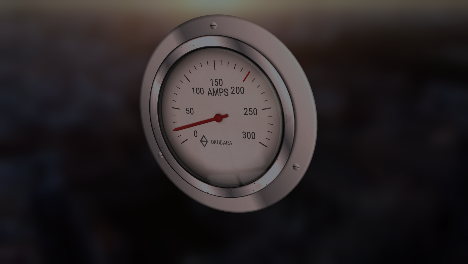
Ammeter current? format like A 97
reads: A 20
